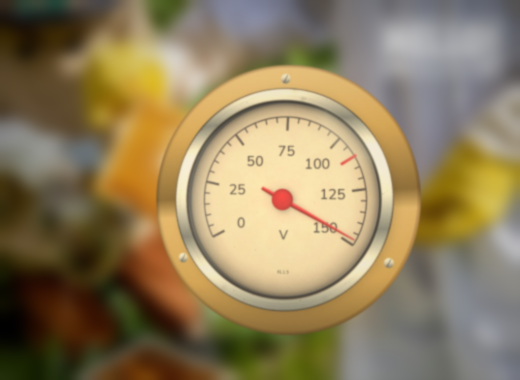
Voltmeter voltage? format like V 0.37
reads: V 147.5
